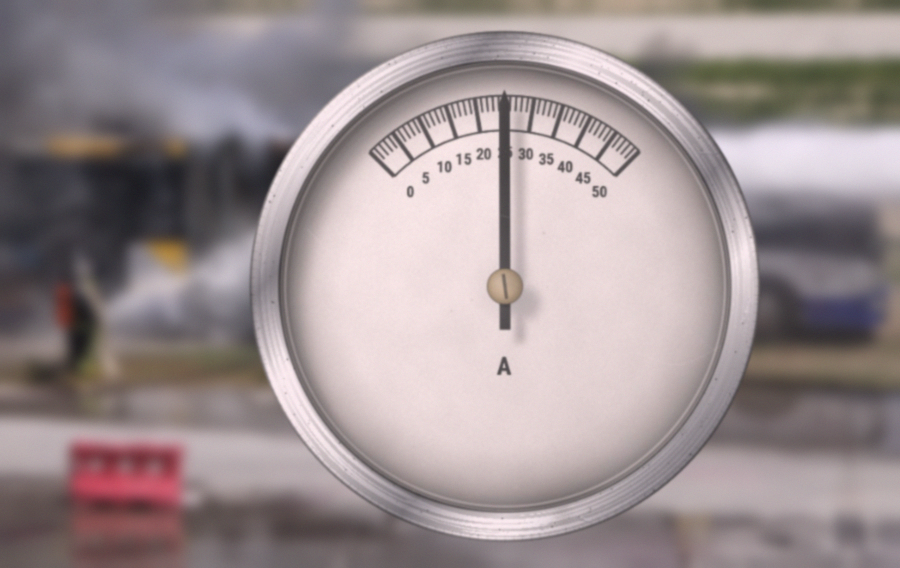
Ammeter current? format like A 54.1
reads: A 25
